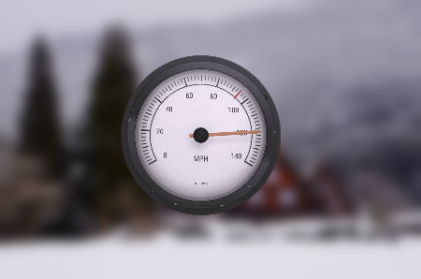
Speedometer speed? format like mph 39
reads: mph 120
